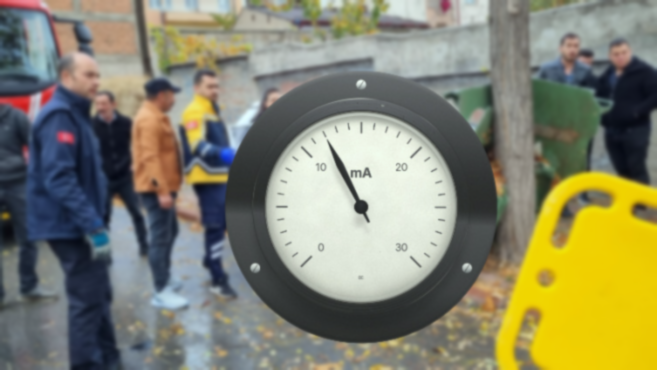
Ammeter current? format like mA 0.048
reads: mA 12
